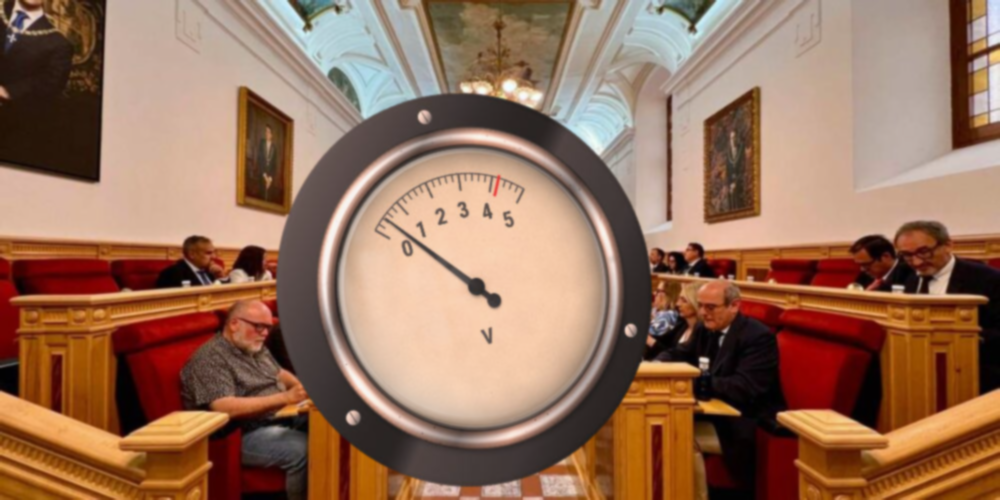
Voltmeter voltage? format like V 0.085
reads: V 0.4
